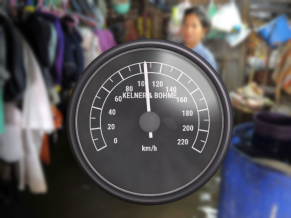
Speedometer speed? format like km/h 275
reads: km/h 105
